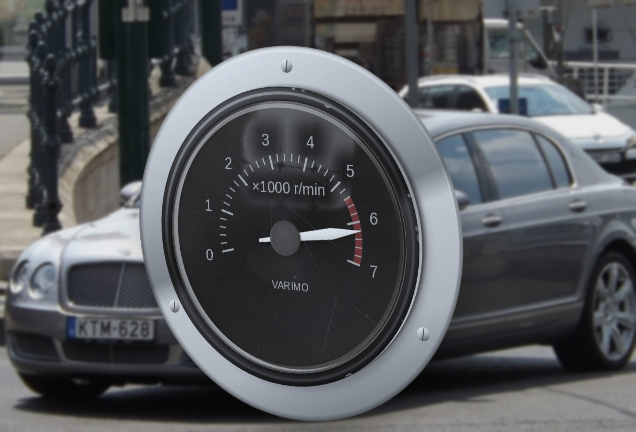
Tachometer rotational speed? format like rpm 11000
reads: rpm 6200
